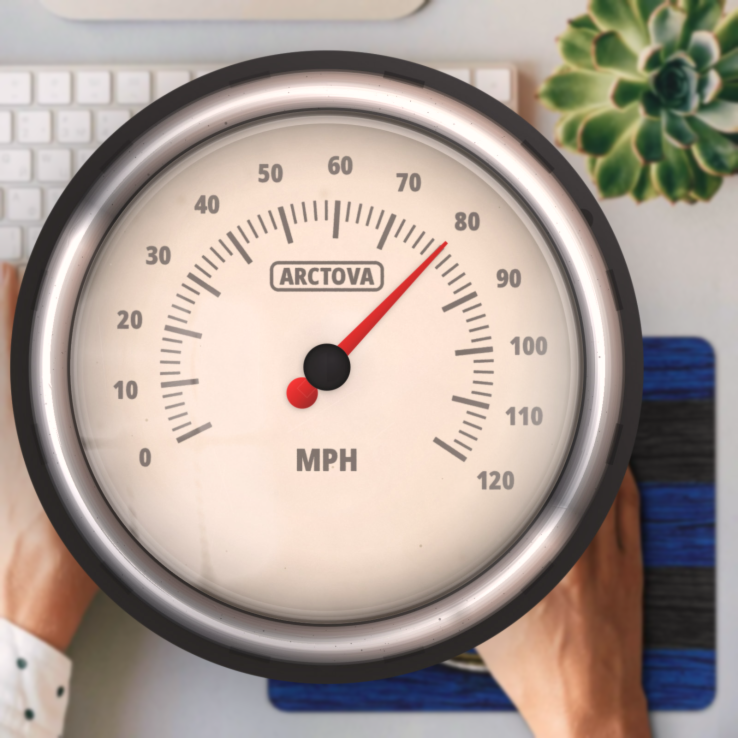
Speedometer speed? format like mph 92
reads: mph 80
